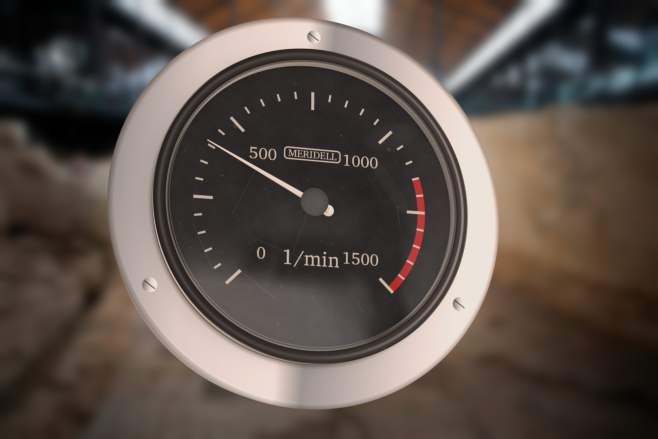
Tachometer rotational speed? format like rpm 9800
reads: rpm 400
